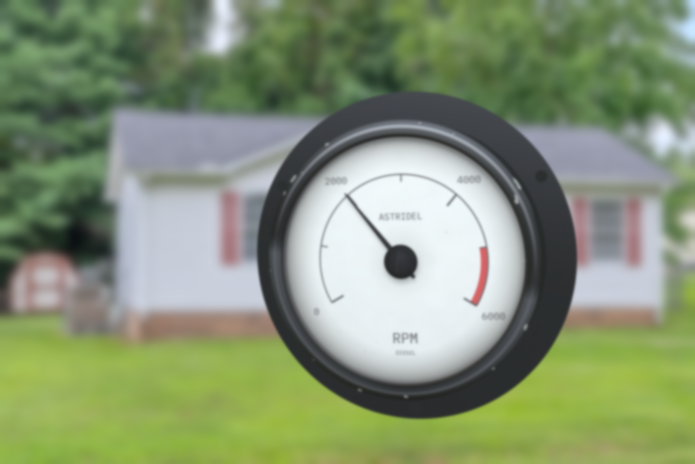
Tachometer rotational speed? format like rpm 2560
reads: rpm 2000
